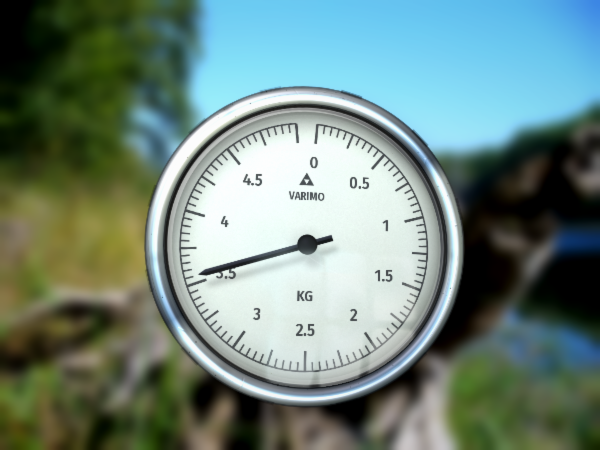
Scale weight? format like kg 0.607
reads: kg 3.55
